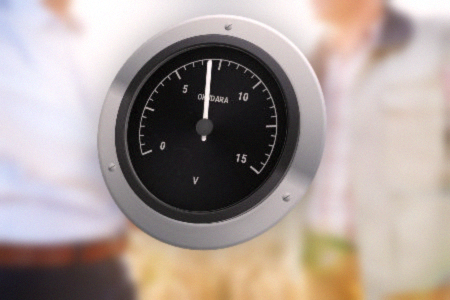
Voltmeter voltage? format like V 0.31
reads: V 7
